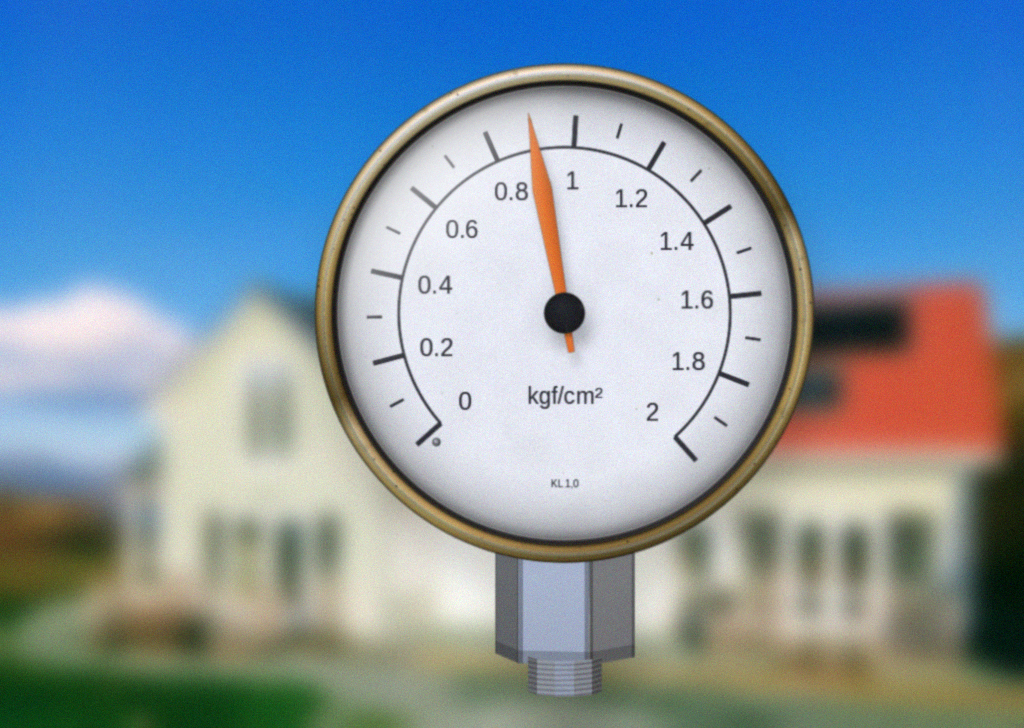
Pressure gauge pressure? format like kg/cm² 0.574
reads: kg/cm² 0.9
